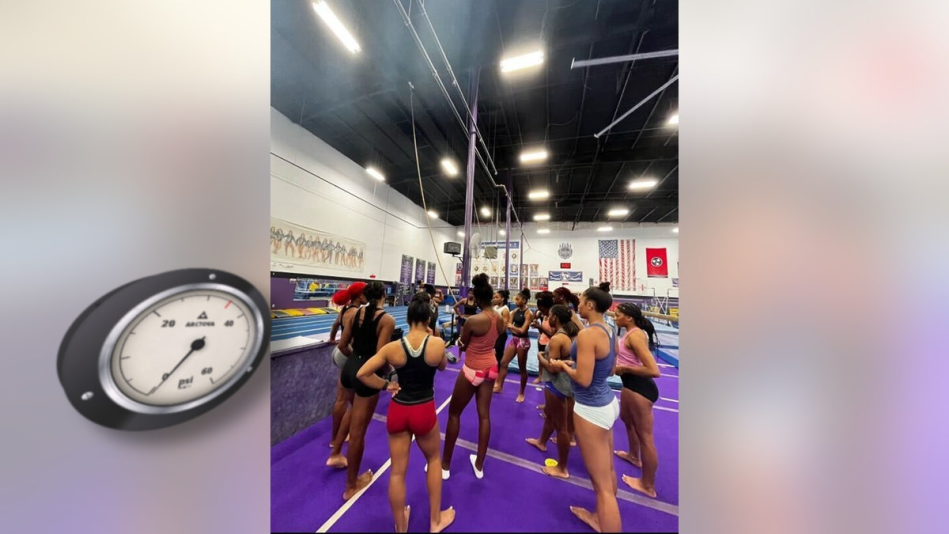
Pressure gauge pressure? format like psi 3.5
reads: psi 0
